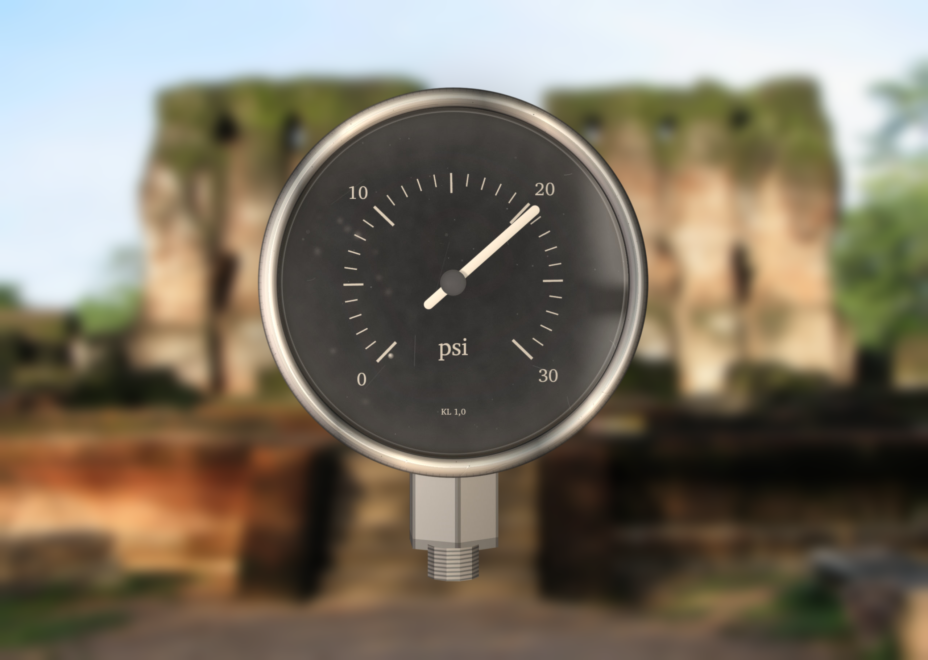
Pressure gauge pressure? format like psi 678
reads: psi 20.5
